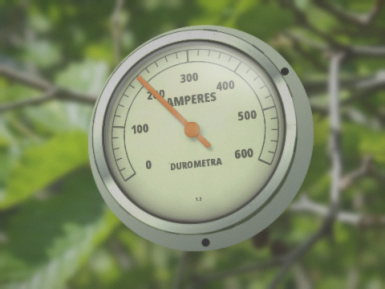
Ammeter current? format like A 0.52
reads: A 200
